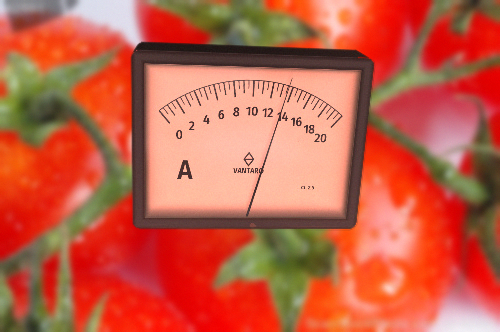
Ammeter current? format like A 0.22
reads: A 13.5
